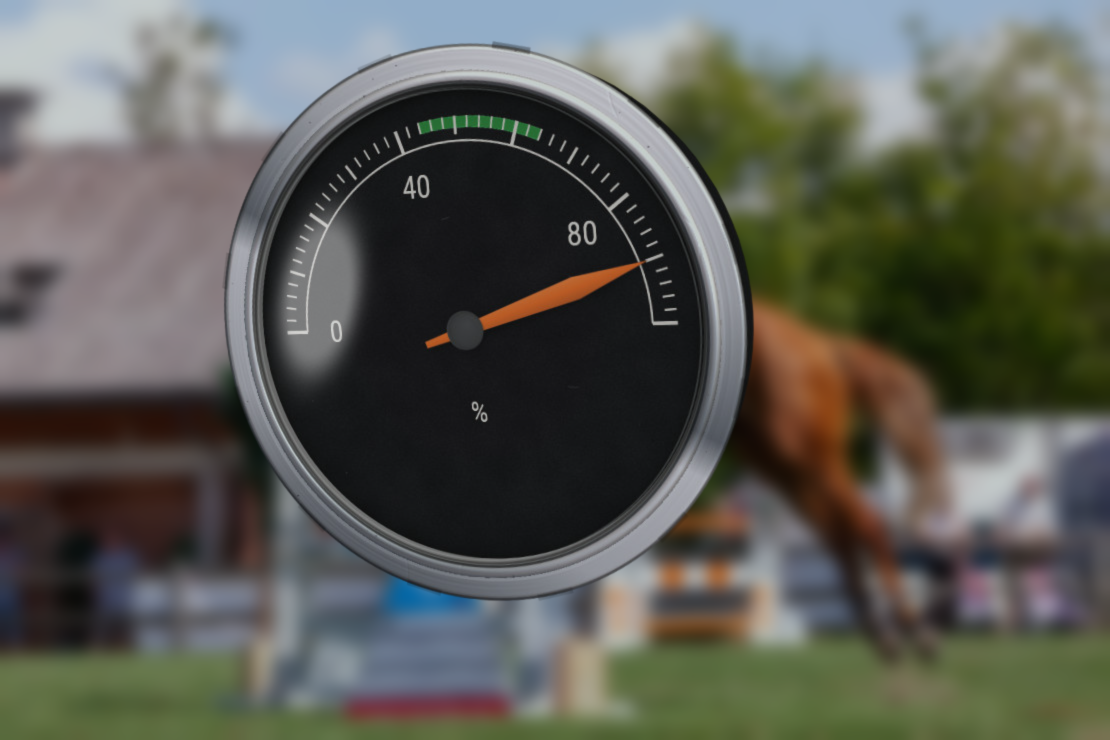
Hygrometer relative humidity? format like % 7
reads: % 90
